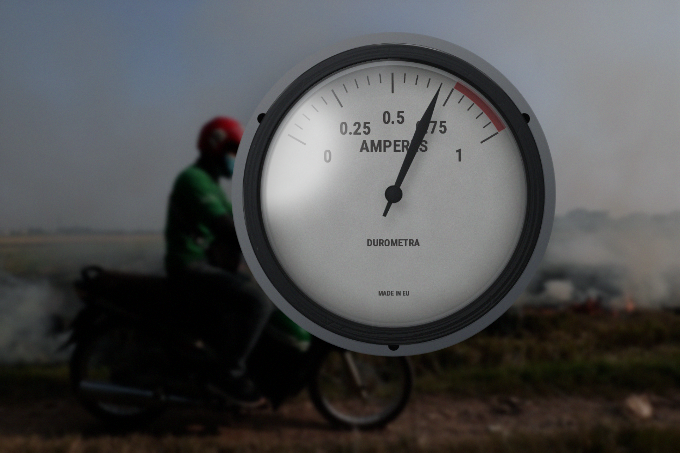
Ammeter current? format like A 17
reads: A 0.7
